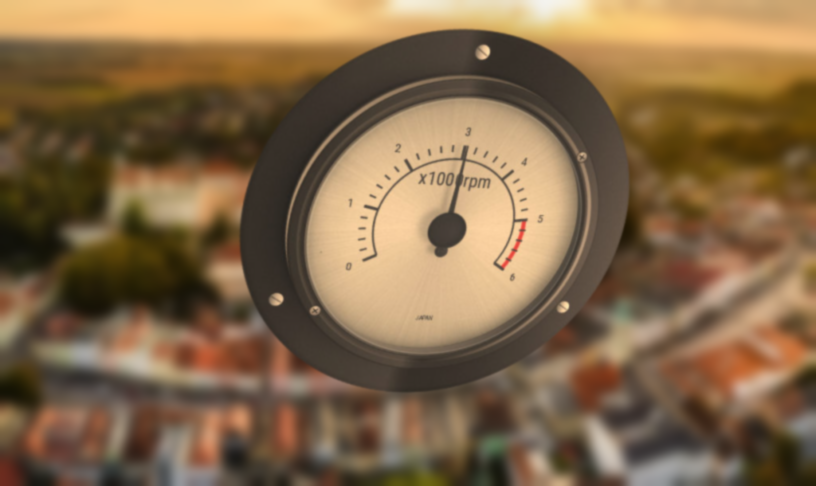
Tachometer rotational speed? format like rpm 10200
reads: rpm 3000
